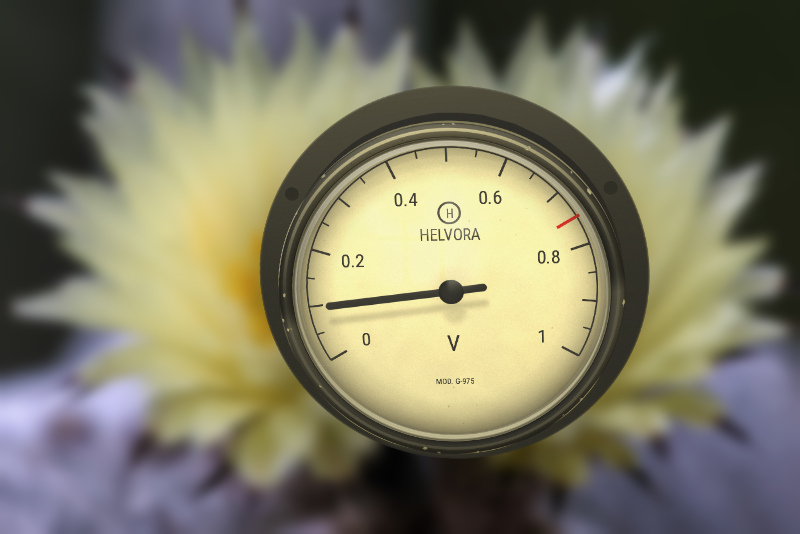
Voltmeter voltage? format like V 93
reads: V 0.1
